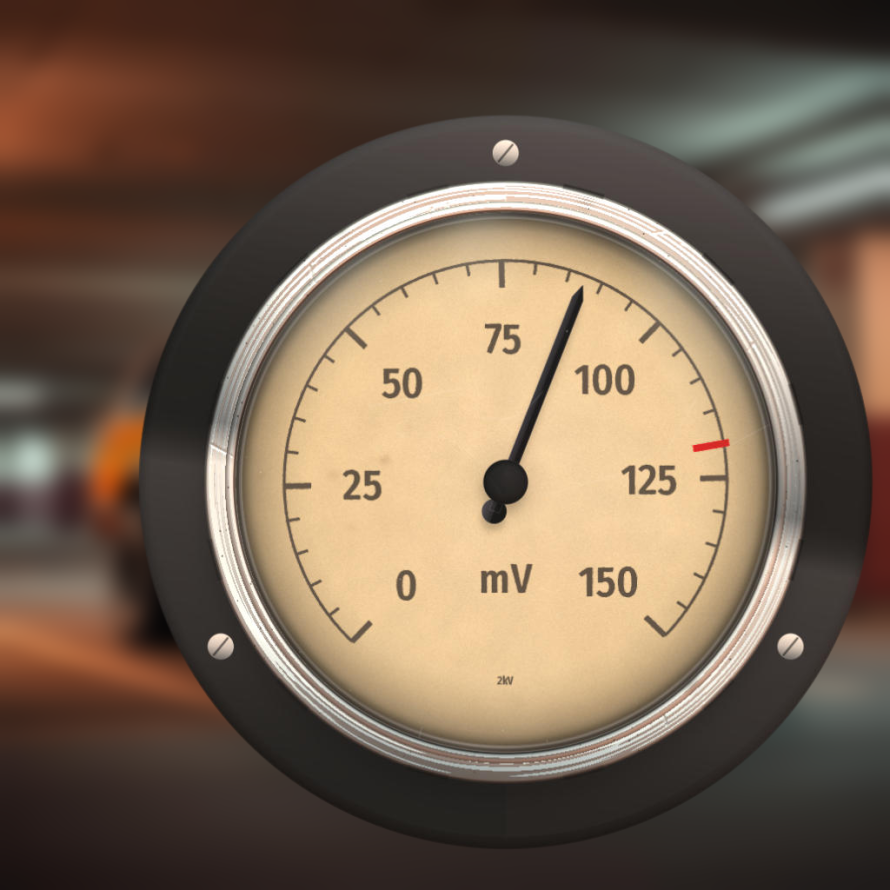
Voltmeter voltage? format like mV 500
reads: mV 87.5
